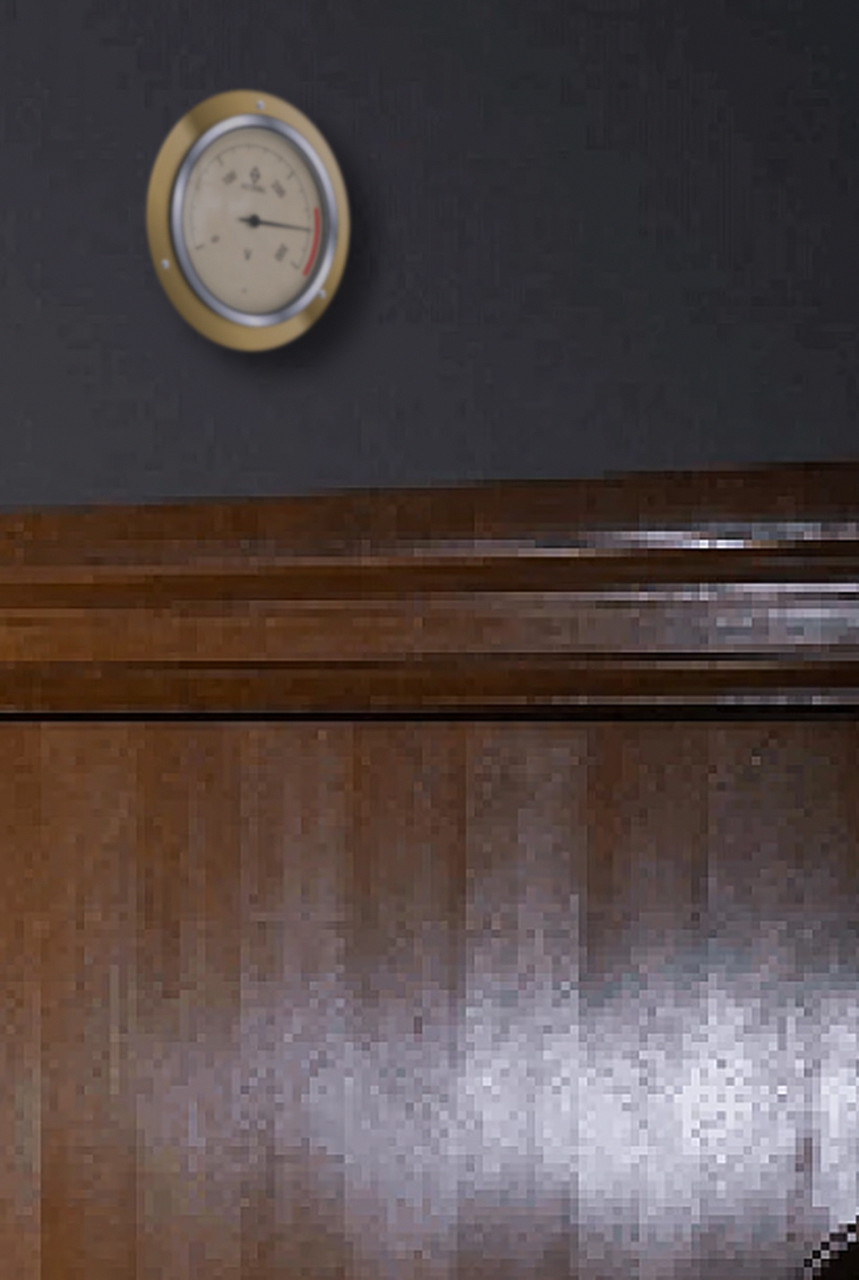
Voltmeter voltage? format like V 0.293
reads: V 260
